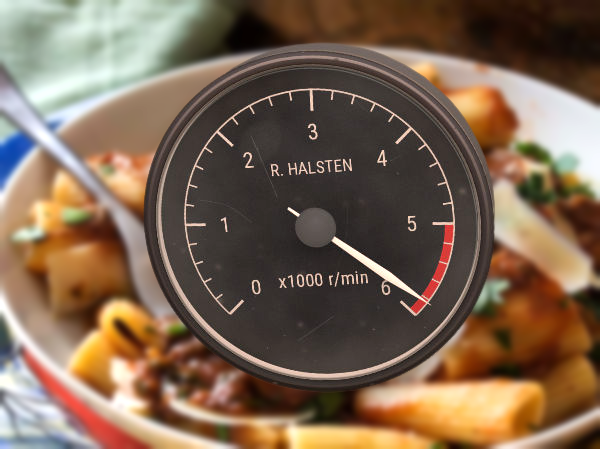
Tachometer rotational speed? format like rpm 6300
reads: rpm 5800
